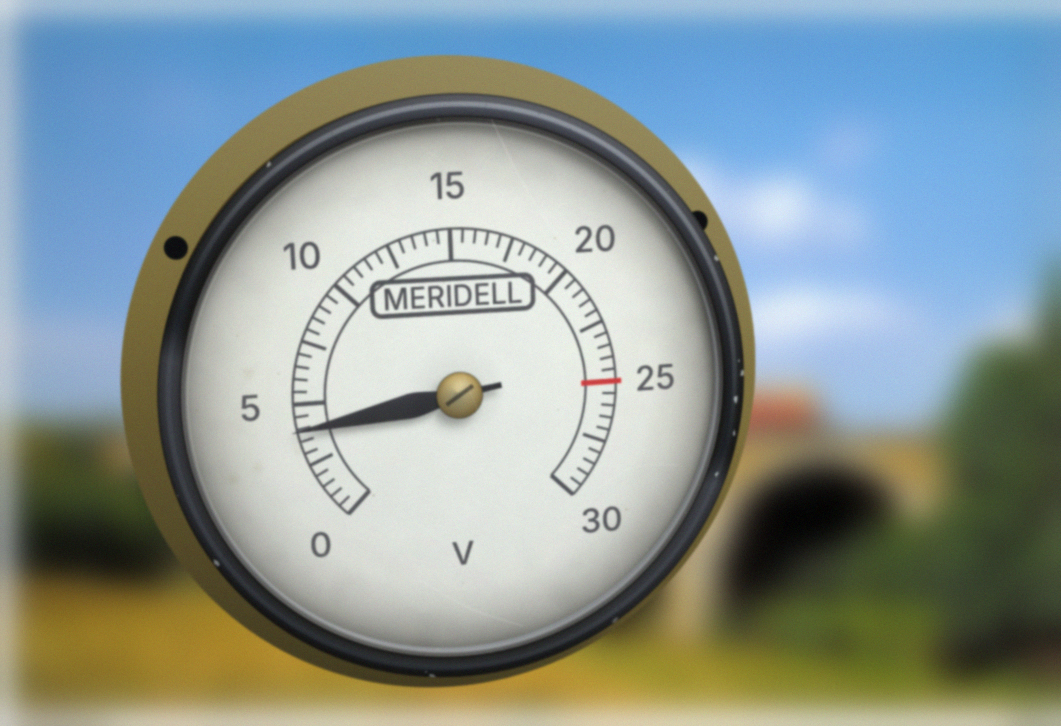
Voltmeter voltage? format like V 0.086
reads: V 4
